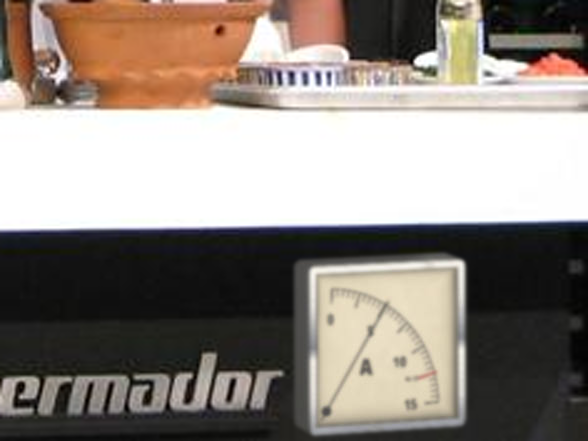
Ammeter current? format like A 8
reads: A 5
